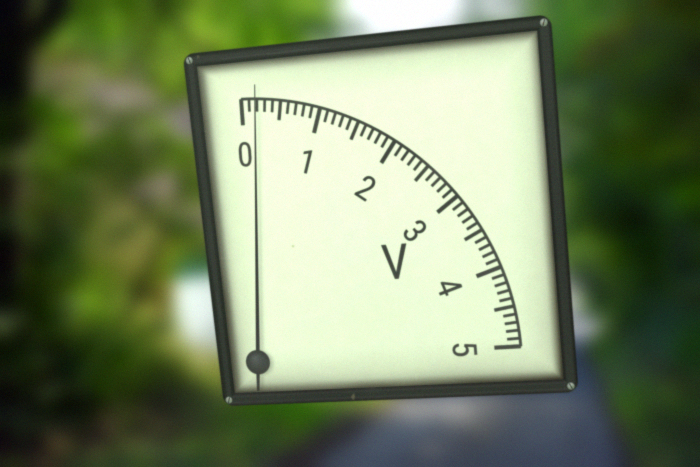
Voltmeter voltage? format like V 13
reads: V 0.2
